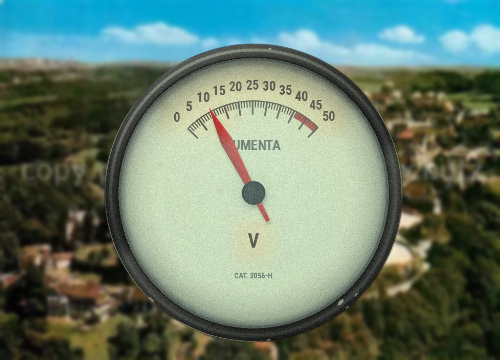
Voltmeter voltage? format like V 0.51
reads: V 10
